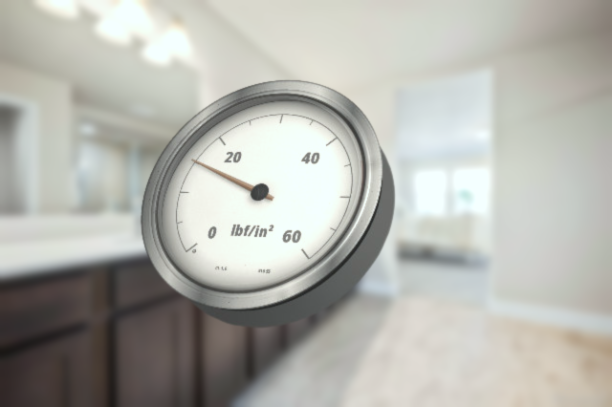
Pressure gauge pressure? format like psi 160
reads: psi 15
